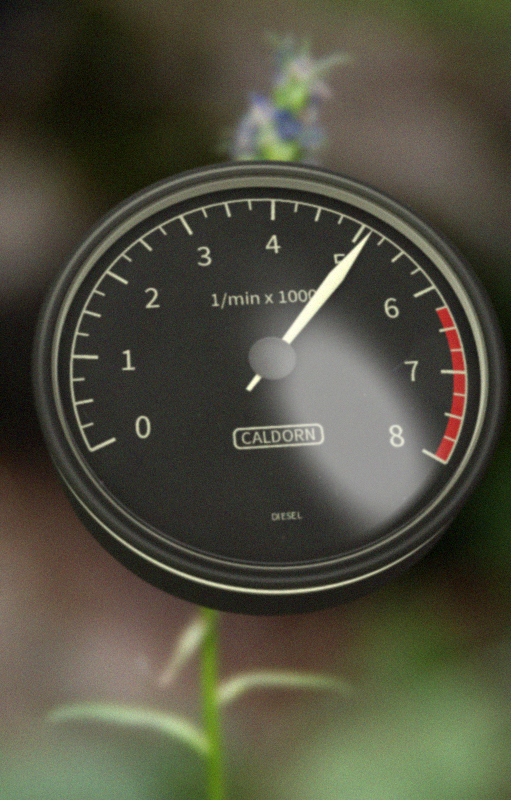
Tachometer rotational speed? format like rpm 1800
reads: rpm 5125
